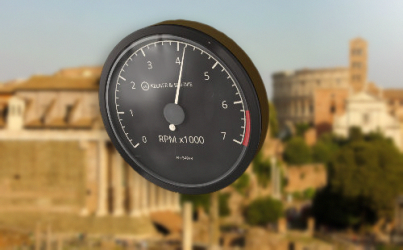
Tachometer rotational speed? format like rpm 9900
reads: rpm 4200
